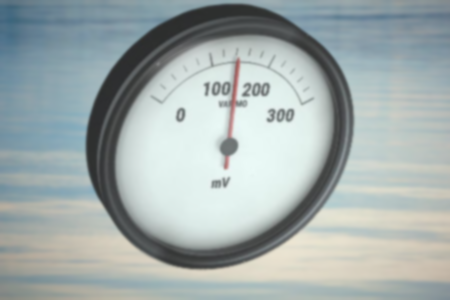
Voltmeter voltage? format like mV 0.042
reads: mV 140
